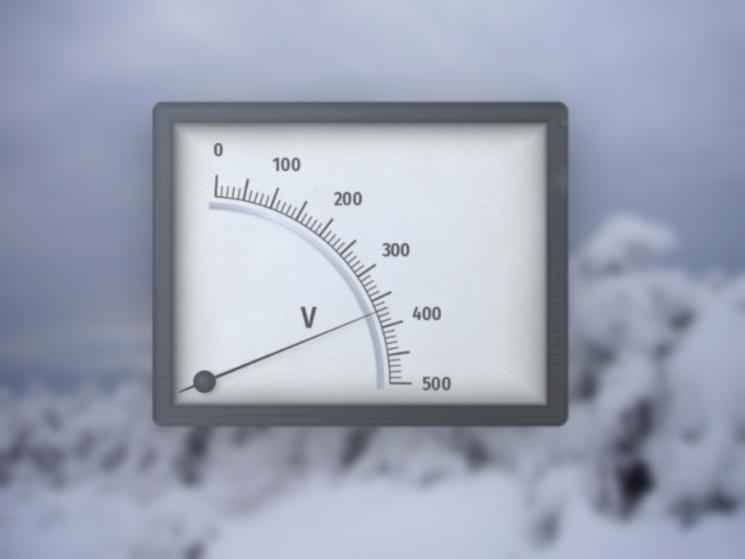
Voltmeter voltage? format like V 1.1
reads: V 370
